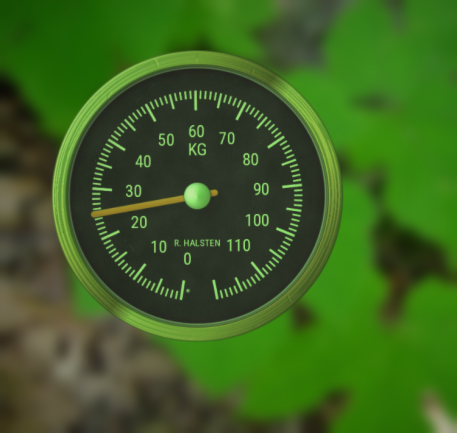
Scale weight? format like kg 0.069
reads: kg 25
